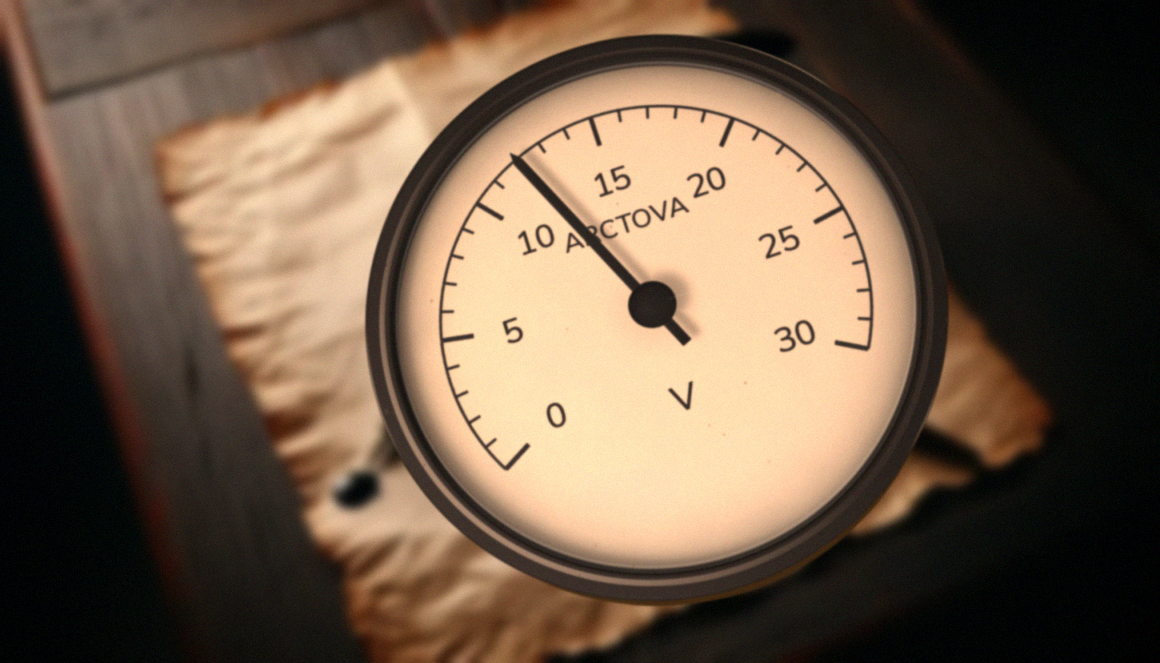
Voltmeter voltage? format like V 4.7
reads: V 12
